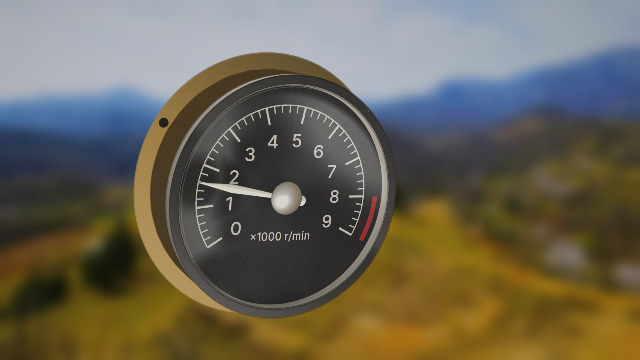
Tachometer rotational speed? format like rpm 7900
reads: rpm 1600
